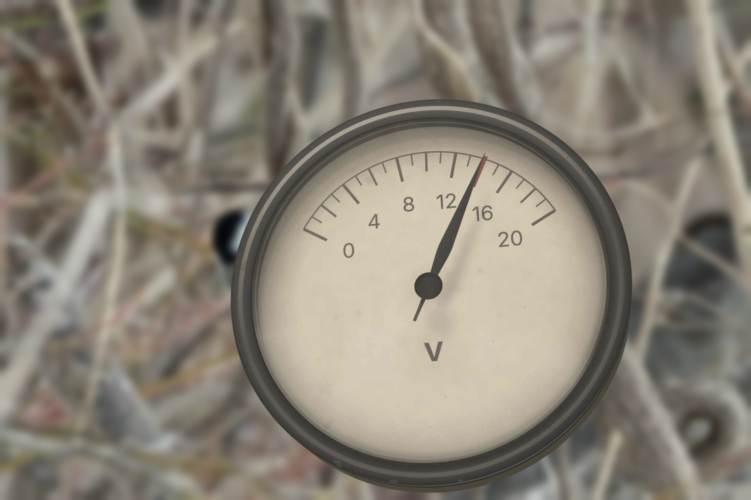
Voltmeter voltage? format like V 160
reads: V 14
